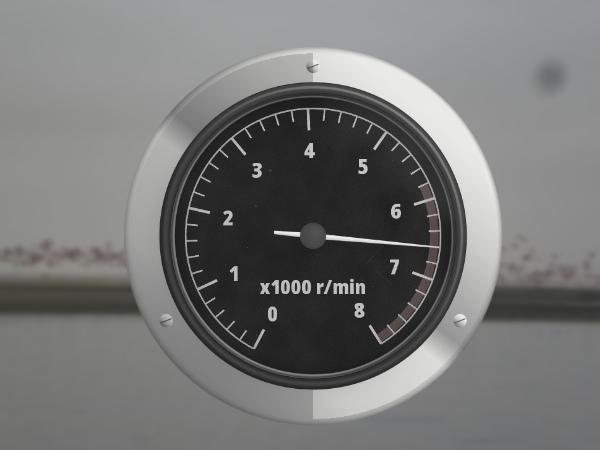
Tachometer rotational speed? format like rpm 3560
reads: rpm 6600
